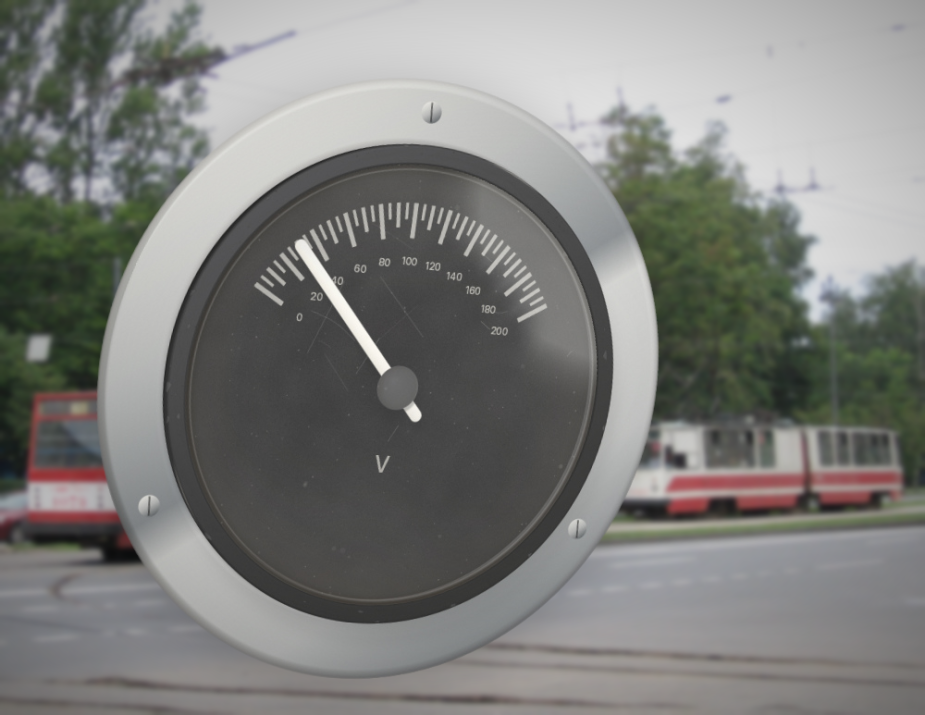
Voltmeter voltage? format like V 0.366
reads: V 30
